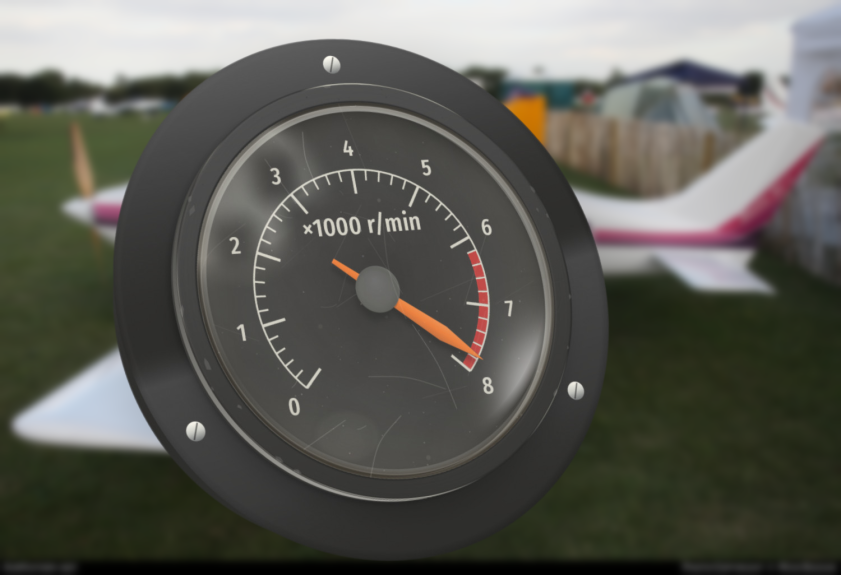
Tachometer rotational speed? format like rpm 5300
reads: rpm 7800
